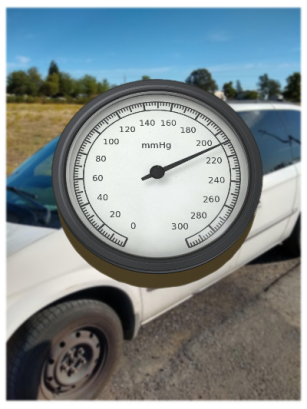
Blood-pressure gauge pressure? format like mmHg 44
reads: mmHg 210
